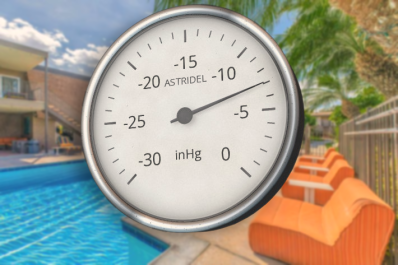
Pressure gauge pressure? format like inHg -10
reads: inHg -7
